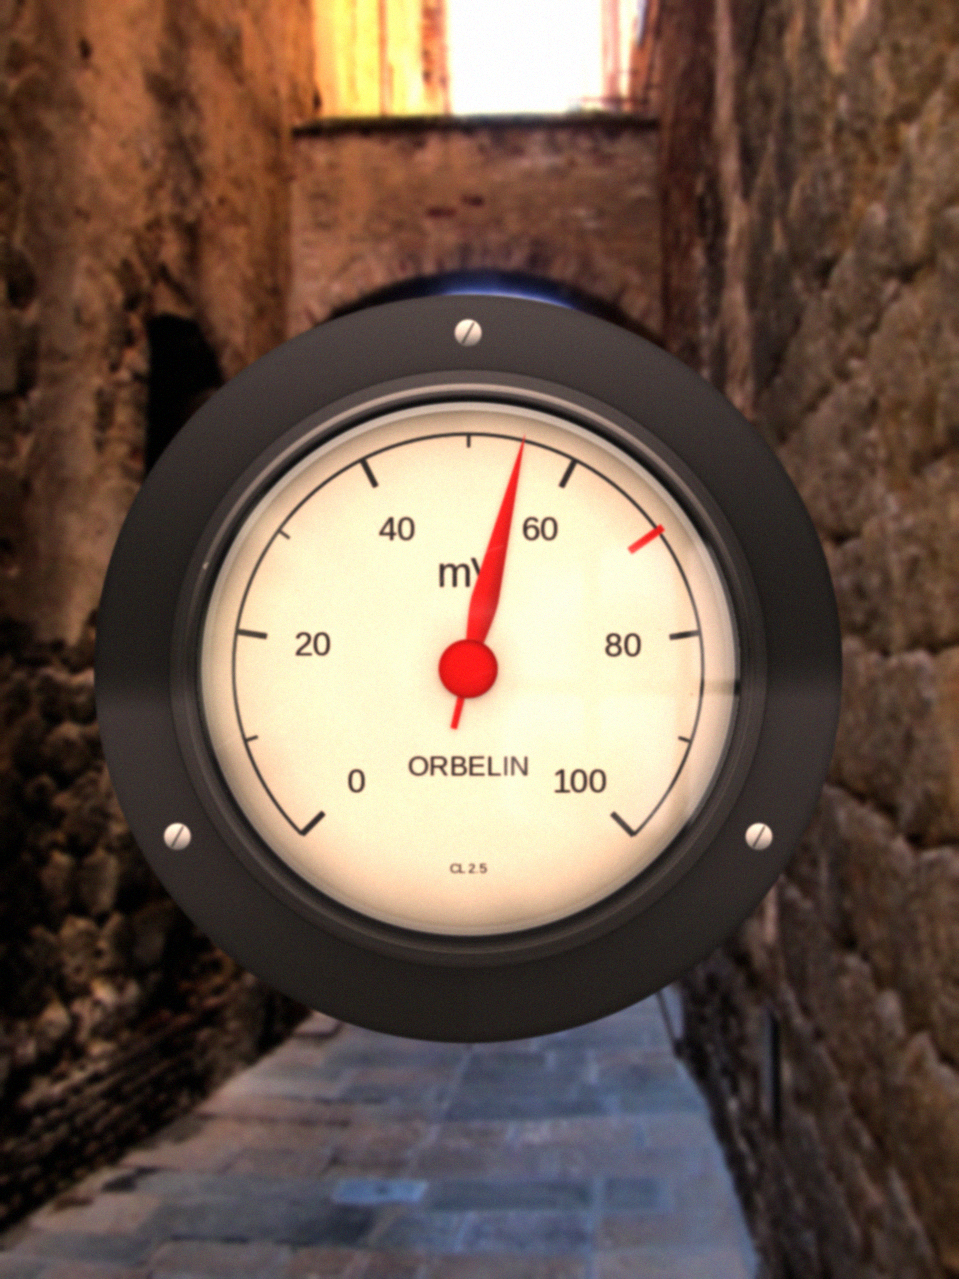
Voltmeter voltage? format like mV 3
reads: mV 55
